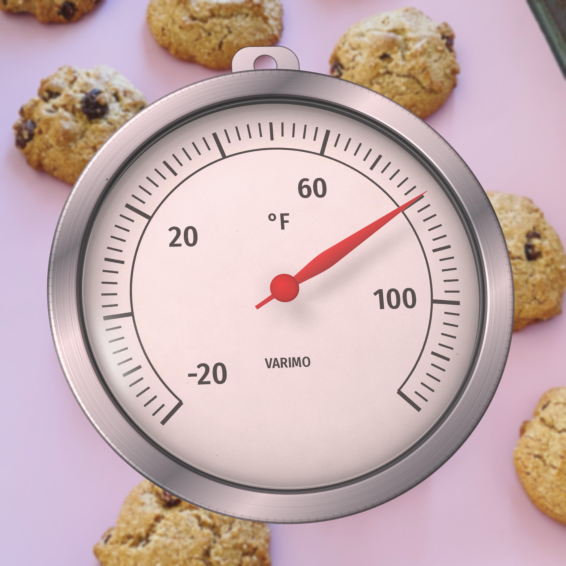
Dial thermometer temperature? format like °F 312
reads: °F 80
